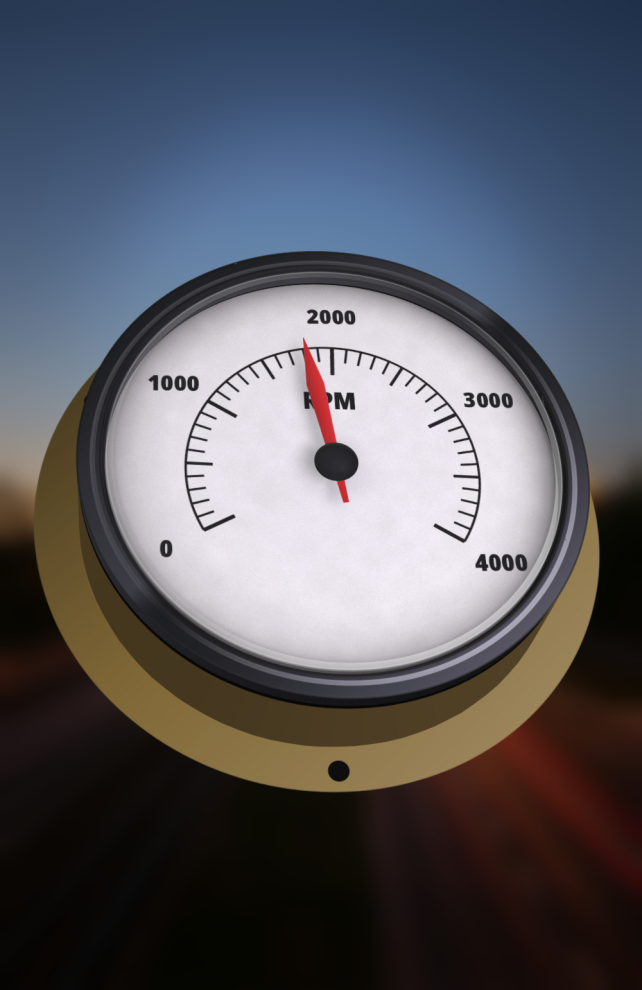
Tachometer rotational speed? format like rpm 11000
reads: rpm 1800
